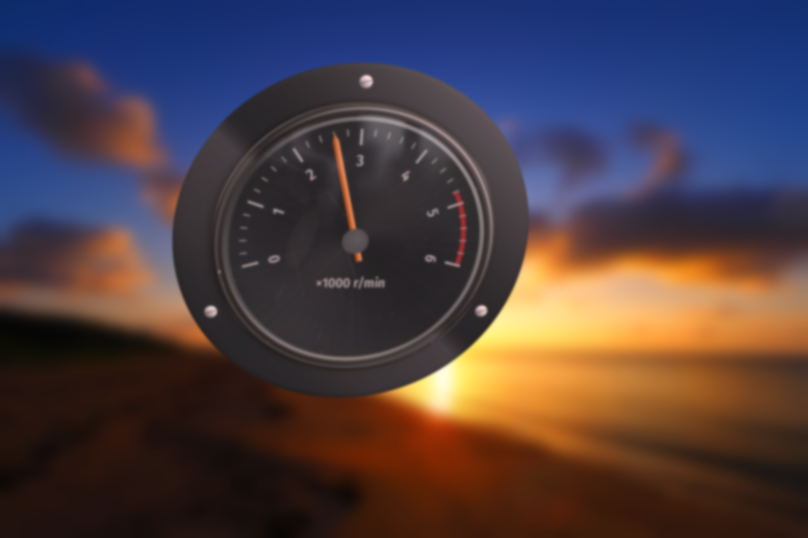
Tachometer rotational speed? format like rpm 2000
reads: rpm 2600
